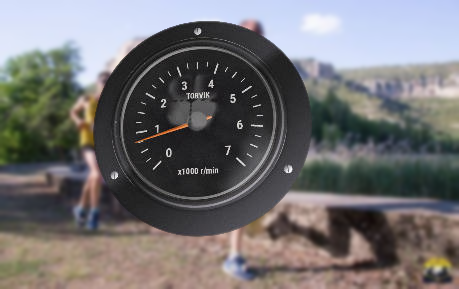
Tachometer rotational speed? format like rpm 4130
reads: rpm 750
